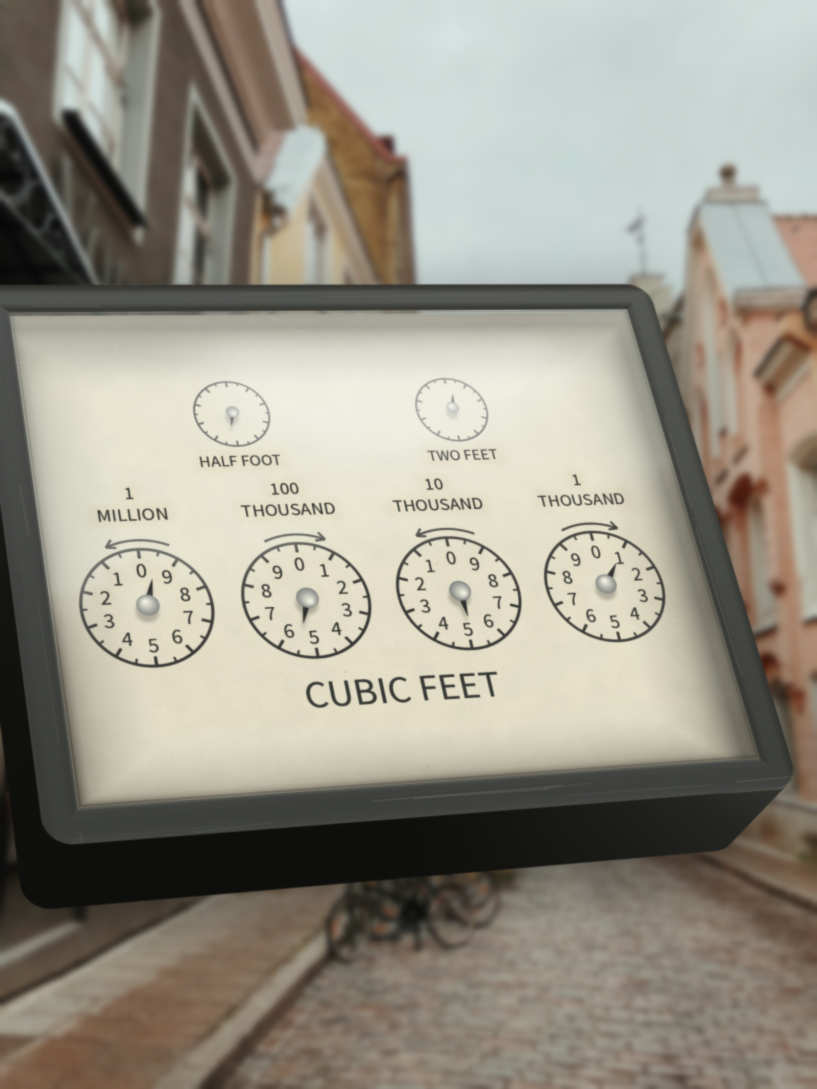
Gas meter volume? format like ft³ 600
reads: ft³ 955100
